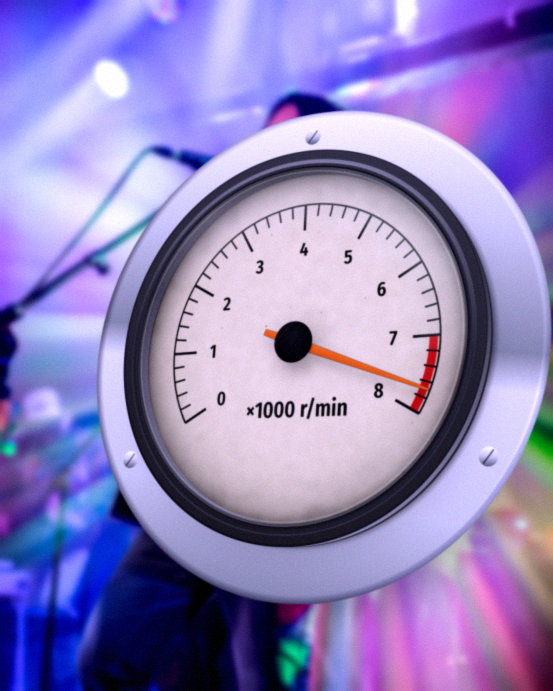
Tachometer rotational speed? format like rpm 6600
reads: rpm 7700
